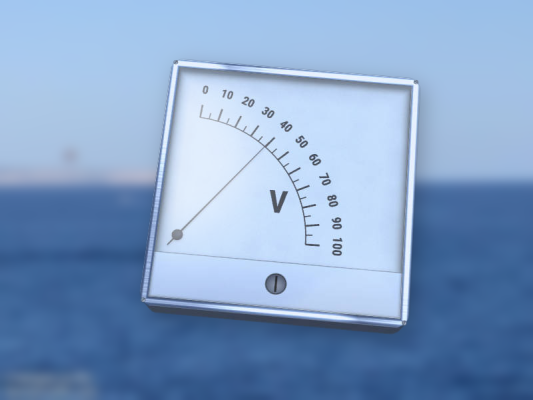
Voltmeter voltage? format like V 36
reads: V 40
